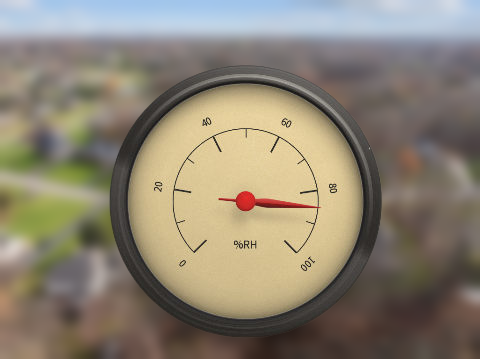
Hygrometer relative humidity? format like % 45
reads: % 85
